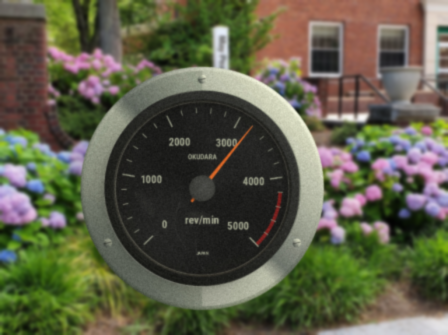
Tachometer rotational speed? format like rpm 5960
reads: rpm 3200
